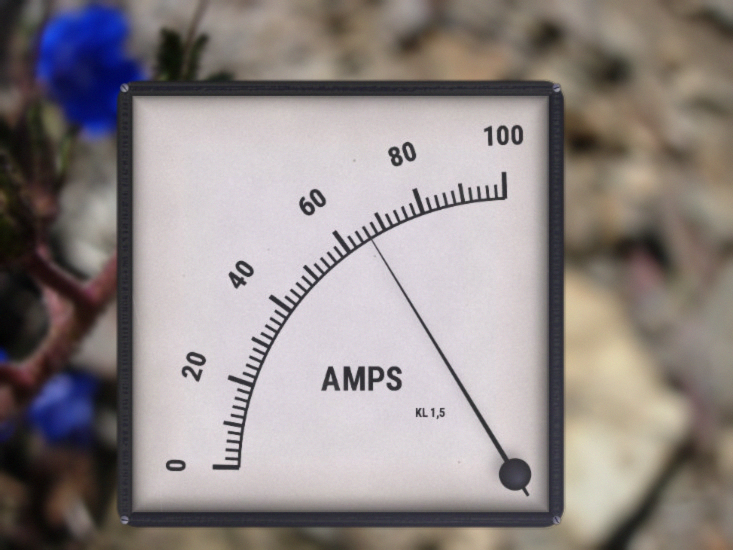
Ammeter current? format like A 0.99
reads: A 66
